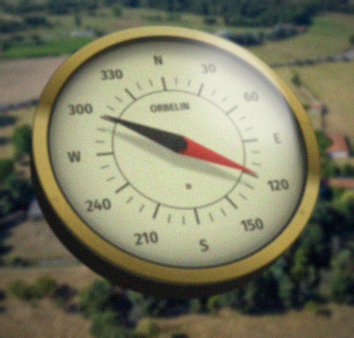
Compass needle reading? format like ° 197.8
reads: ° 120
